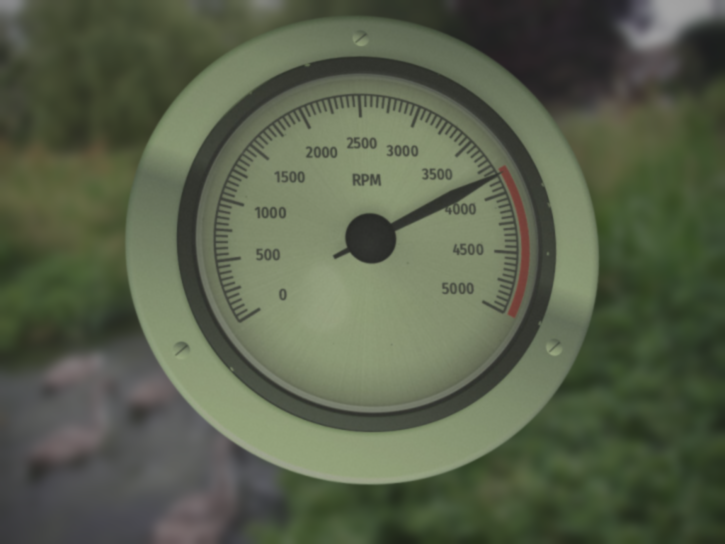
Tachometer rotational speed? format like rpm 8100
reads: rpm 3850
